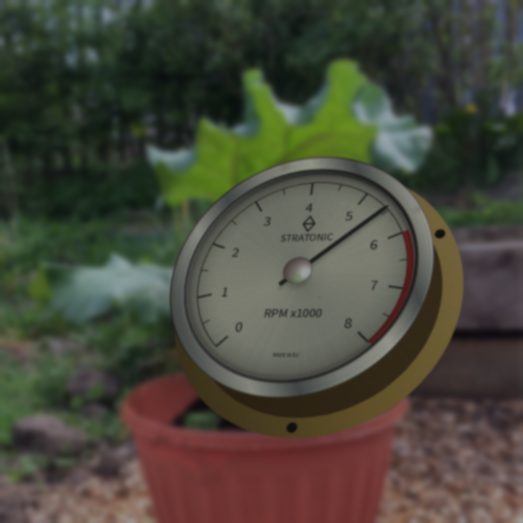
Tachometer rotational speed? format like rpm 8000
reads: rpm 5500
